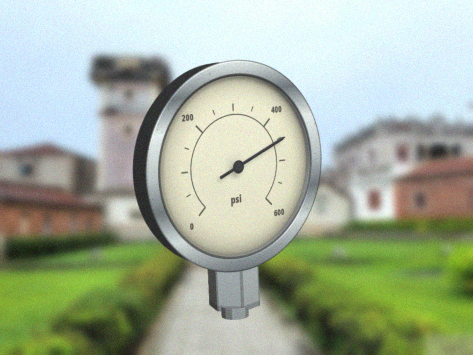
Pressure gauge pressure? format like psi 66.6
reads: psi 450
